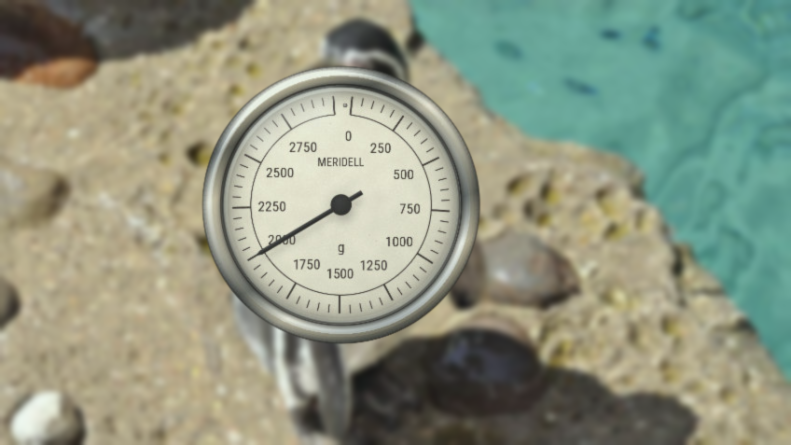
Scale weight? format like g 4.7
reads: g 2000
